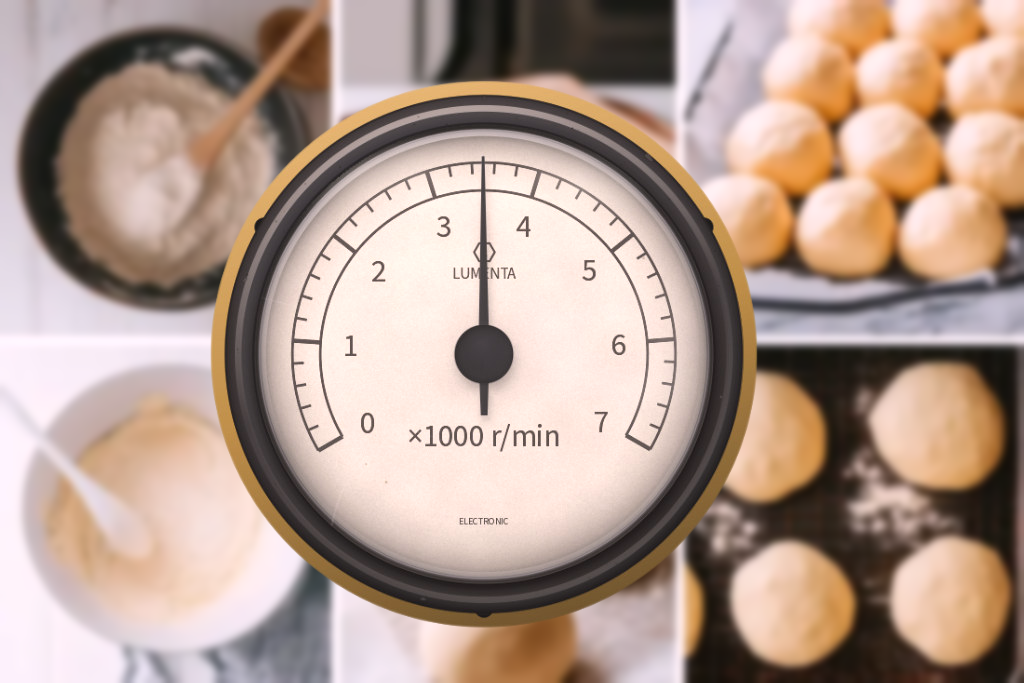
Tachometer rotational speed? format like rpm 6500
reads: rpm 3500
